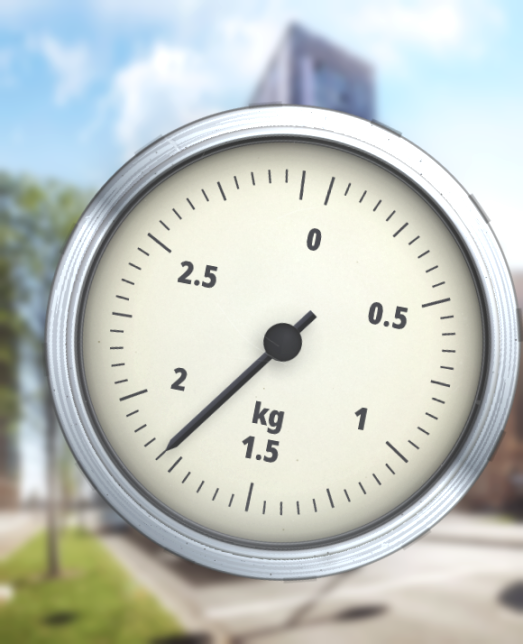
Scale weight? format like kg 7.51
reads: kg 1.8
